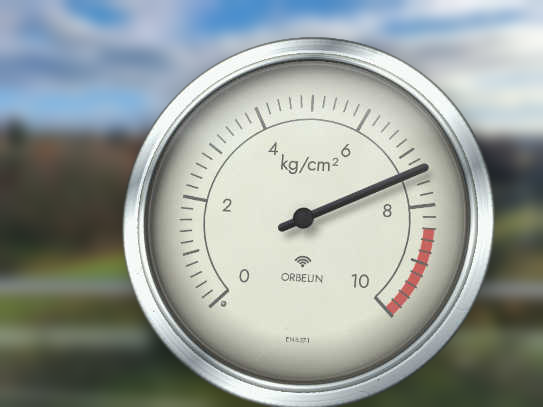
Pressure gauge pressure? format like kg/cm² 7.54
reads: kg/cm² 7.4
